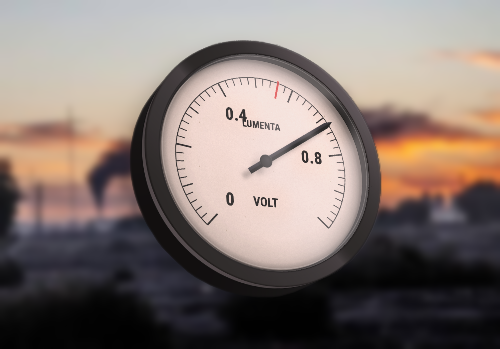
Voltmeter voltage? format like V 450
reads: V 0.72
